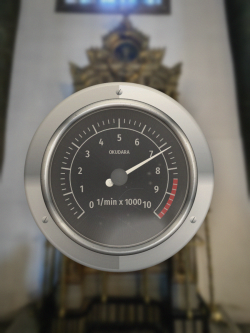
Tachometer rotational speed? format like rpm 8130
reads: rpm 7200
